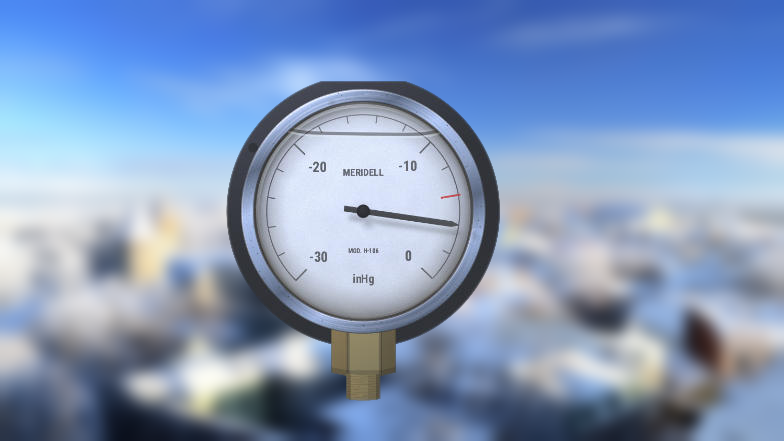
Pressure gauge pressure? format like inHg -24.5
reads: inHg -4
